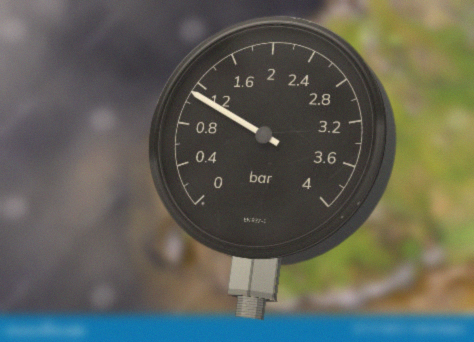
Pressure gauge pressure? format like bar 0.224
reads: bar 1.1
